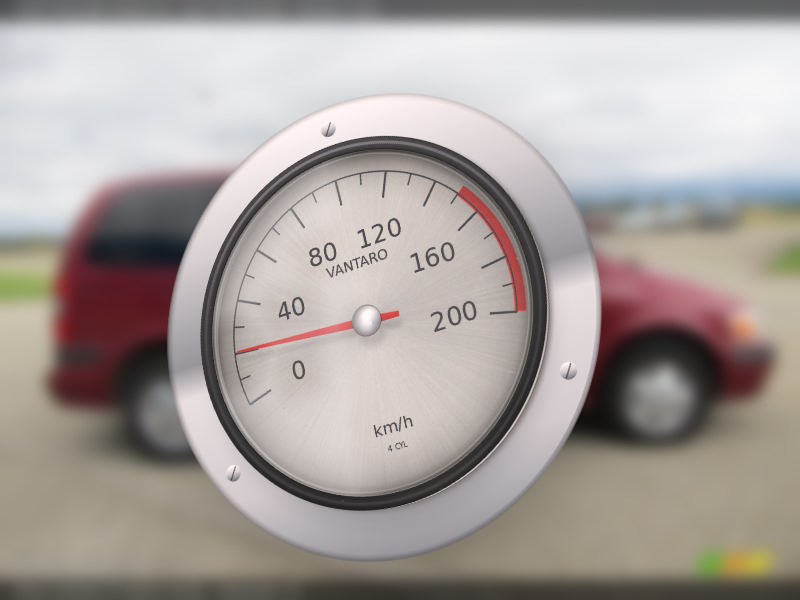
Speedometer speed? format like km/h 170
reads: km/h 20
